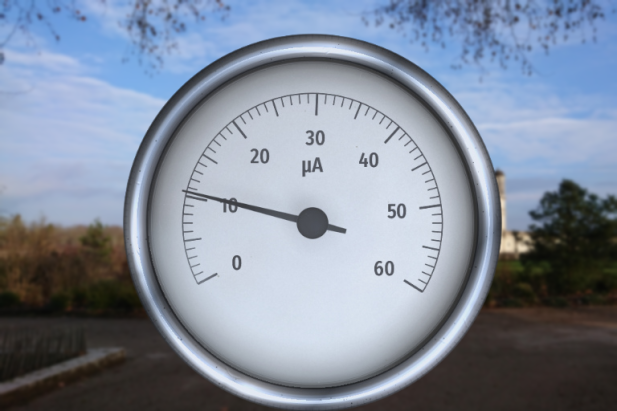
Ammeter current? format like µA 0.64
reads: µA 10.5
